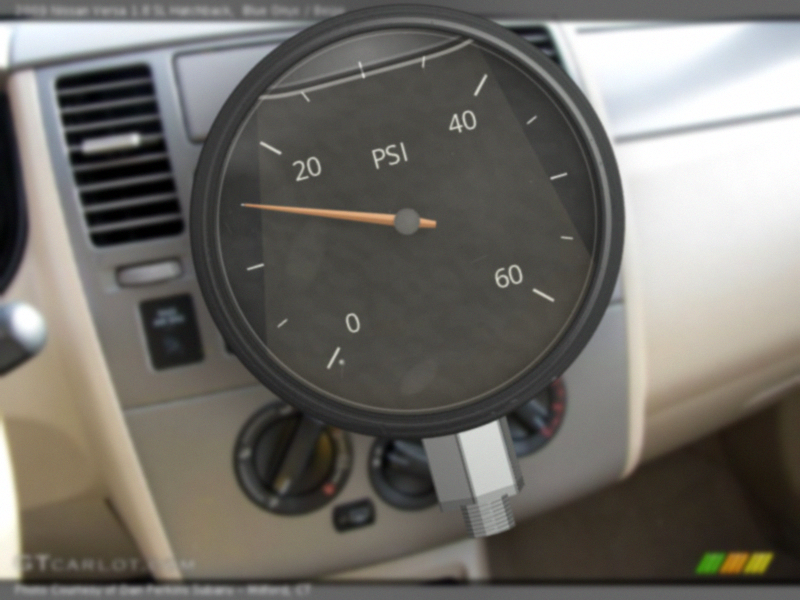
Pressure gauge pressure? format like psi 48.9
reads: psi 15
